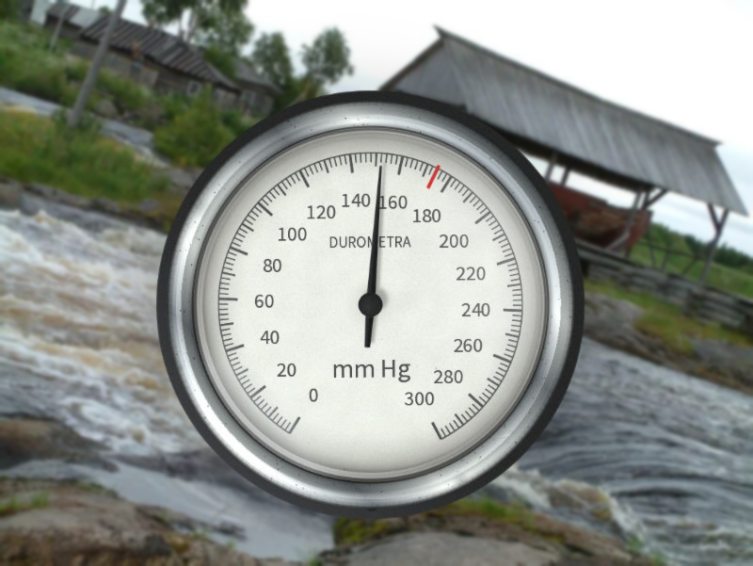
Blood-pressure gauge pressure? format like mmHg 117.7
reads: mmHg 152
